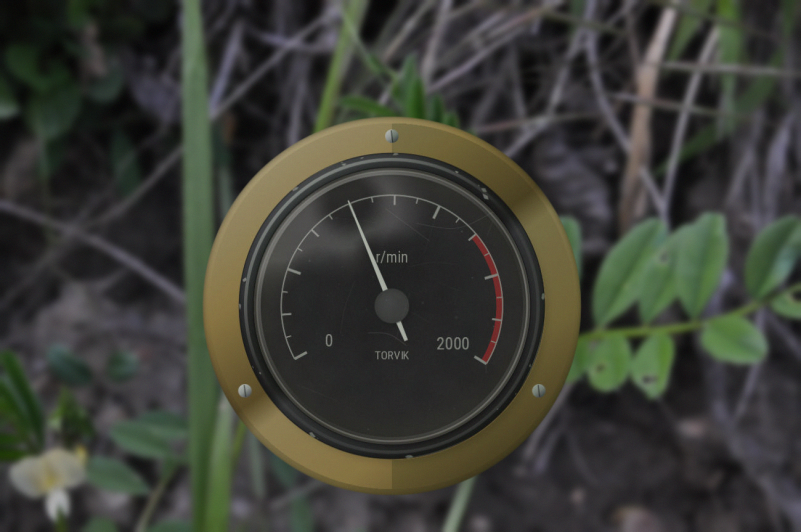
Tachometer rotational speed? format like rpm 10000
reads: rpm 800
